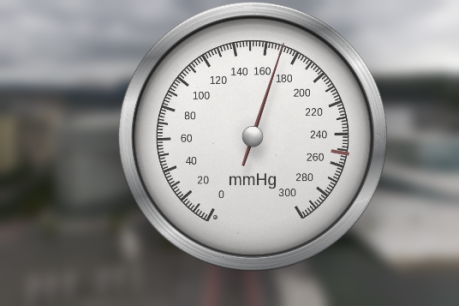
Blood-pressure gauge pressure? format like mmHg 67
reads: mmHg 170
